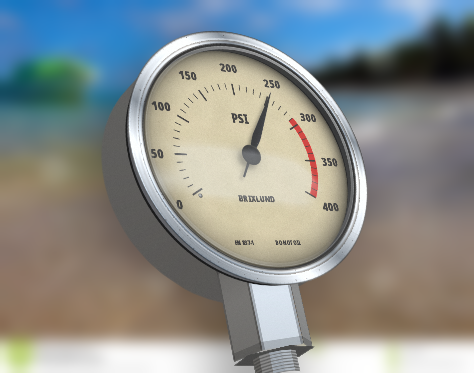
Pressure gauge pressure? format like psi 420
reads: psi 250
